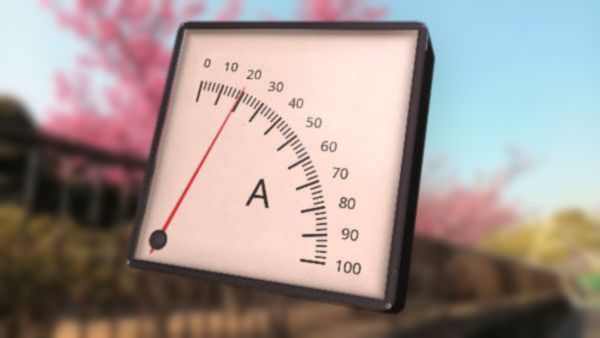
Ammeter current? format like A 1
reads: A 20
